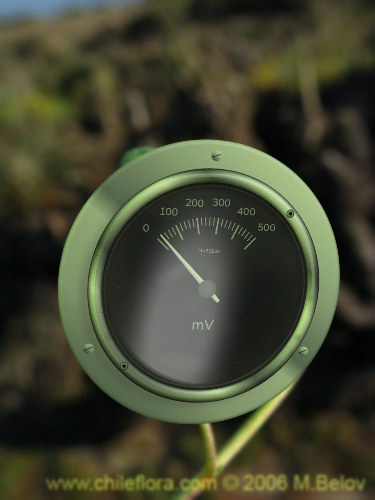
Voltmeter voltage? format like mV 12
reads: mV 20
